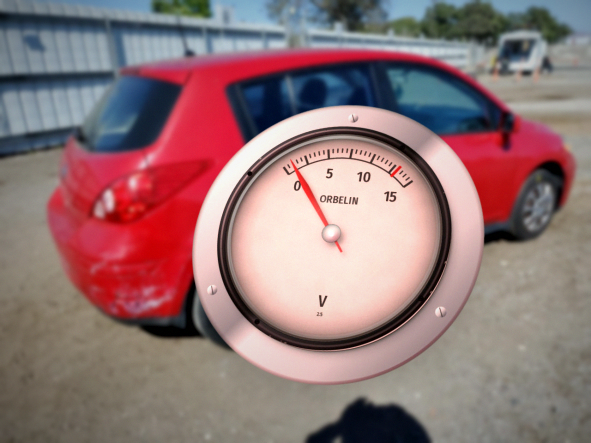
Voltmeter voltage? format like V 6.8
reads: V 1
